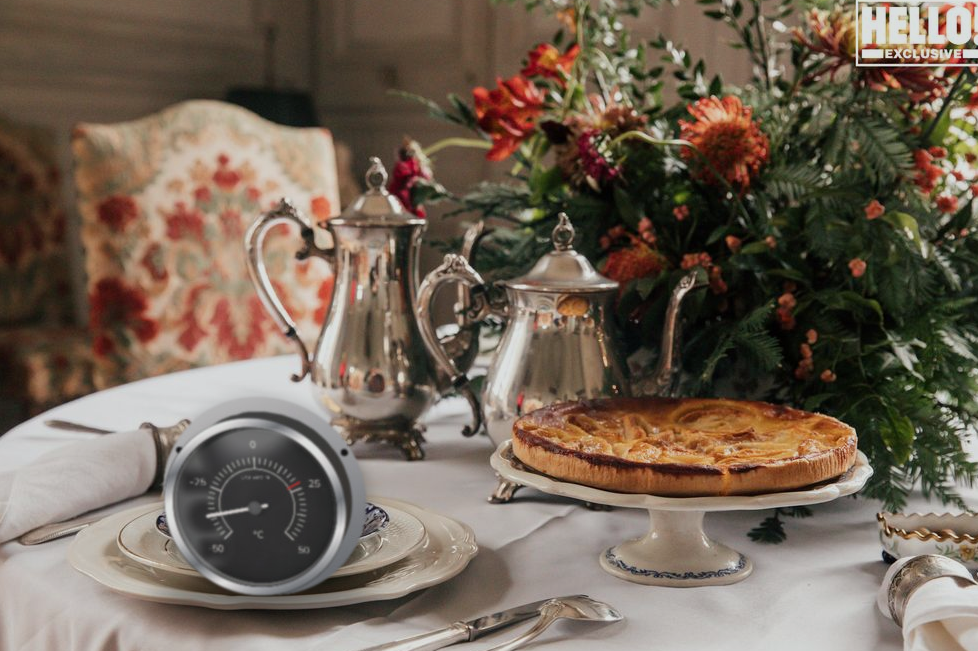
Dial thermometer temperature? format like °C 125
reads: °C -37.5
